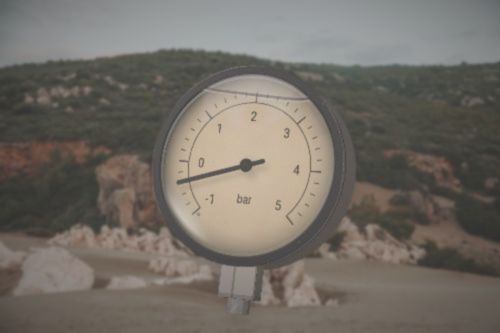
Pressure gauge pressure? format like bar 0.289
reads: bar -0.4
